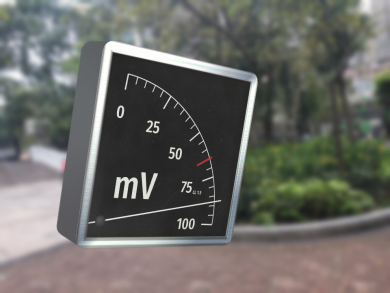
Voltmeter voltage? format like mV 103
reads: mV 87.5
